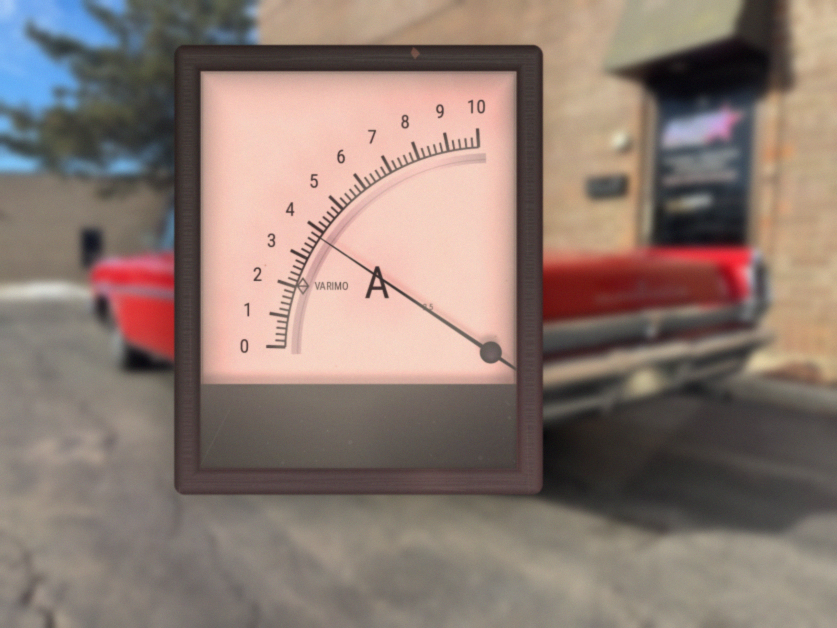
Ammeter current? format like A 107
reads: A 3.8
